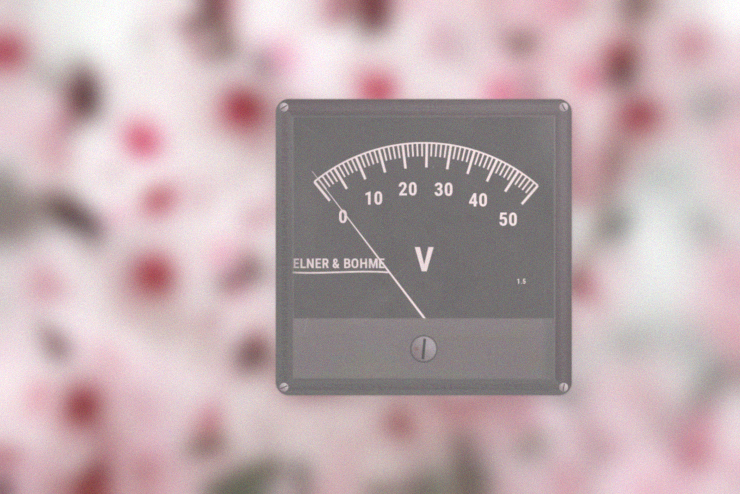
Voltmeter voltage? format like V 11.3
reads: V 1
